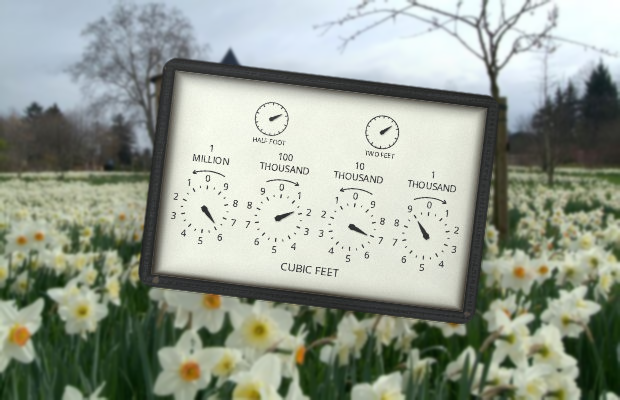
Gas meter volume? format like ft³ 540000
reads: ft³ 616900
